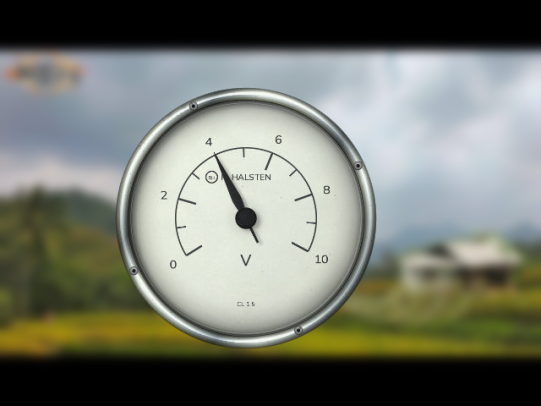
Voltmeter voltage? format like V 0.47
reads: V 4
